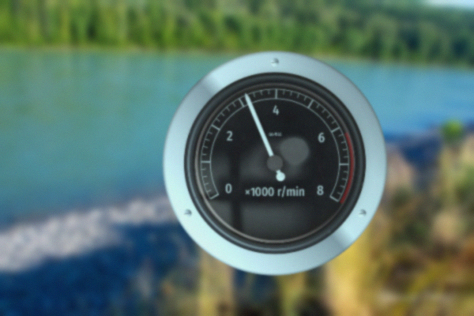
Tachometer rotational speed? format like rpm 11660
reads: rpm 3200
